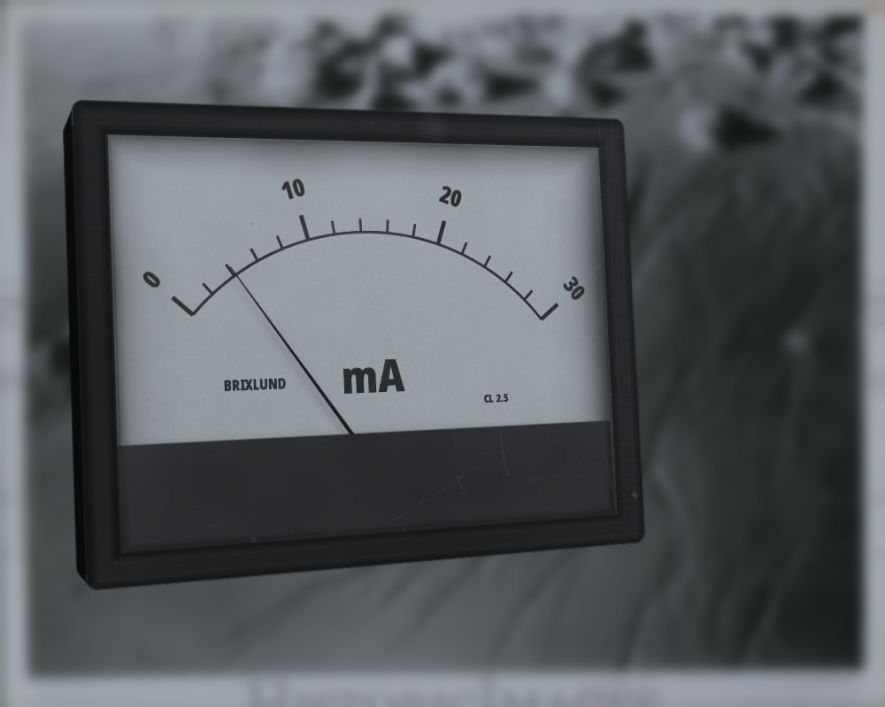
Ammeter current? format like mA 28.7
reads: mA 4
